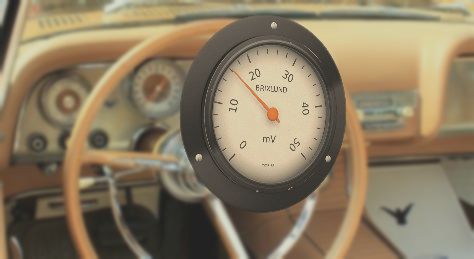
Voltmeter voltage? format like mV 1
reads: mV 16
